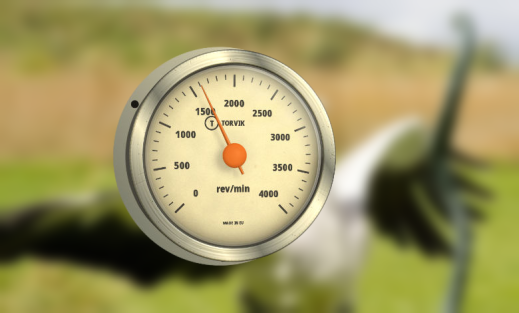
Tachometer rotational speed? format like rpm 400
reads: rpm 1600
